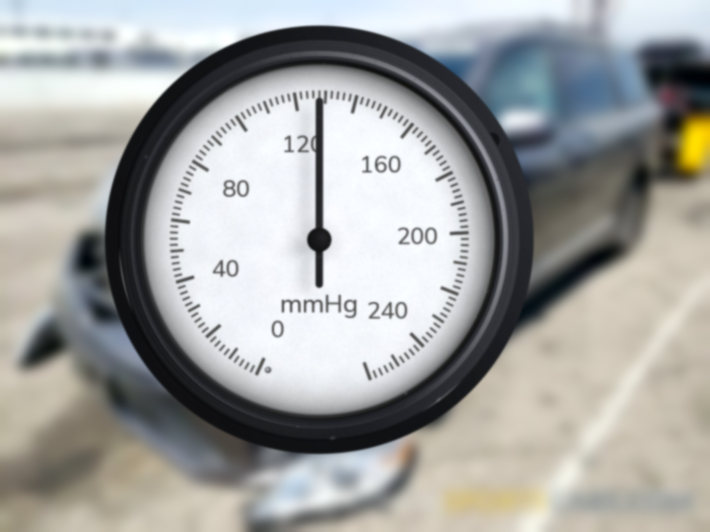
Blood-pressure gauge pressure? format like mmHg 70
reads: mmHg 128
